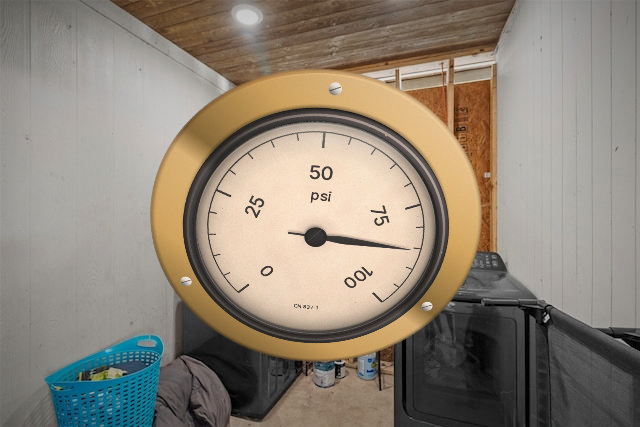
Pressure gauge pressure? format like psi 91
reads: psi 85
